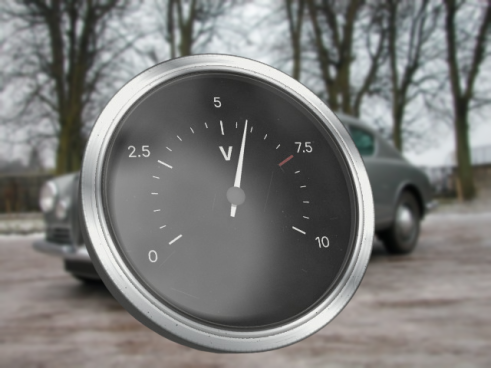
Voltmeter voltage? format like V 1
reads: V 5.75
